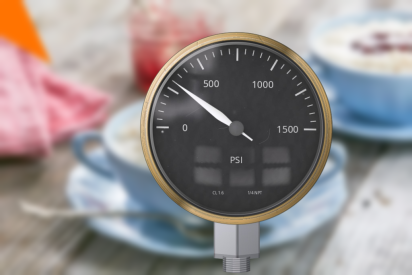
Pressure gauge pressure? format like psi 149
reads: psi 300
